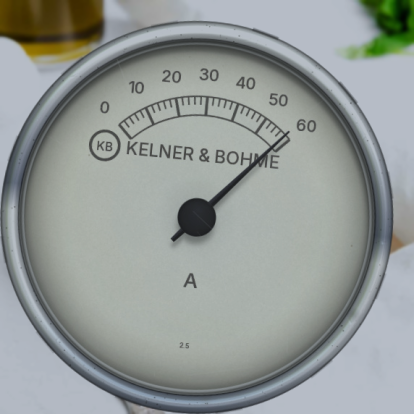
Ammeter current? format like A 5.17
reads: A 58
